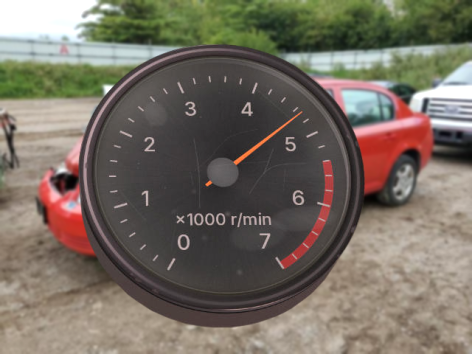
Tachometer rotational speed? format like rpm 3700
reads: rpm 4700
